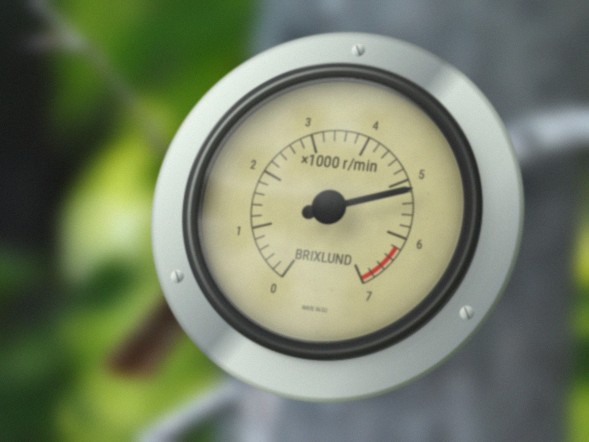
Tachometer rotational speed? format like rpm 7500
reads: rpm 5200
